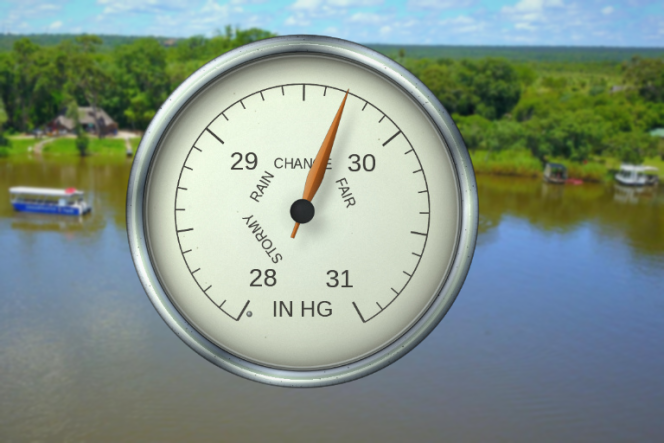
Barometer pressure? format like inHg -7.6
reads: inHg 29.7
